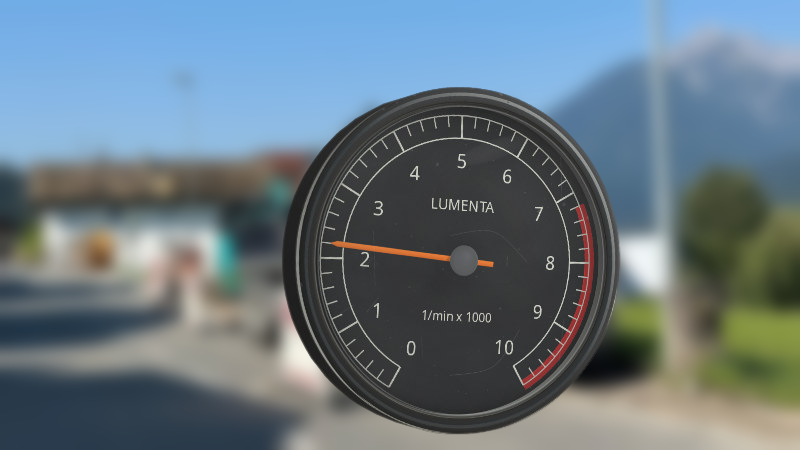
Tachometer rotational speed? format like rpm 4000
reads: rpm 2200
